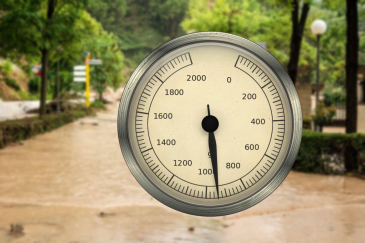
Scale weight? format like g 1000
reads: g 940
